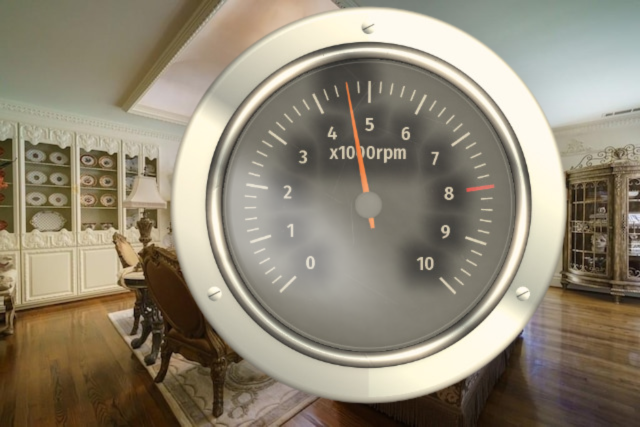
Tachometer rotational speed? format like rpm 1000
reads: rpm 4600
